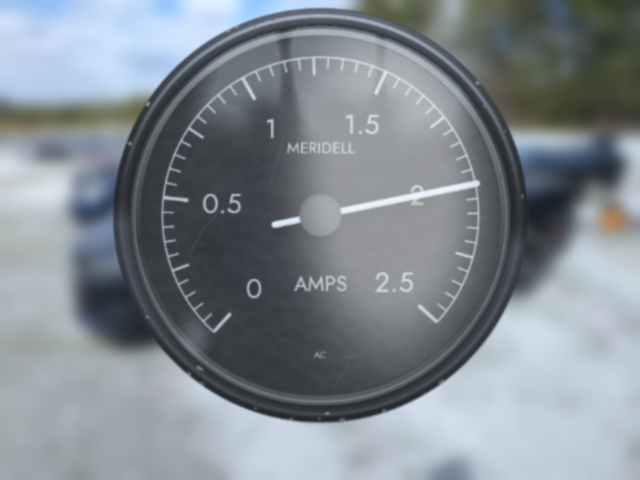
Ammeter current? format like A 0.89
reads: A 2
